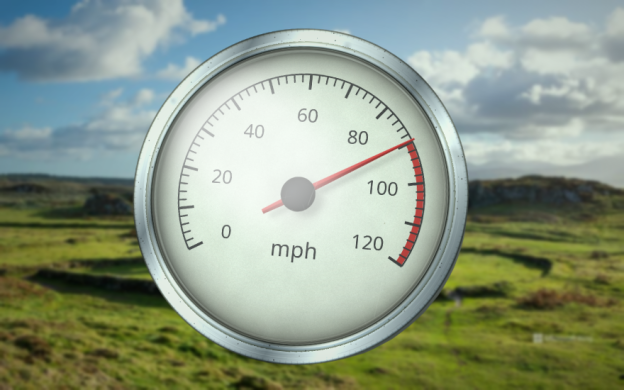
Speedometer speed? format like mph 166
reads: mph 90
